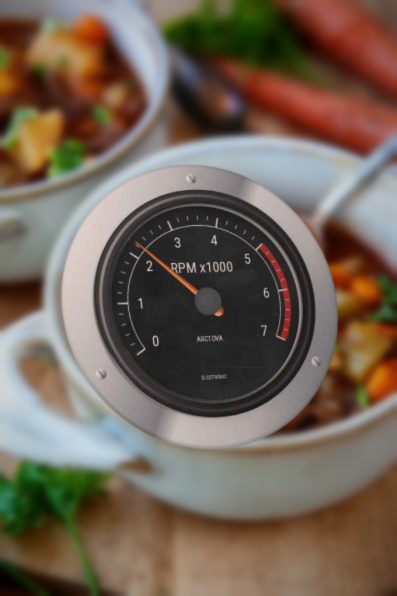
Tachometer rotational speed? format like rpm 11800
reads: rpm 2200
